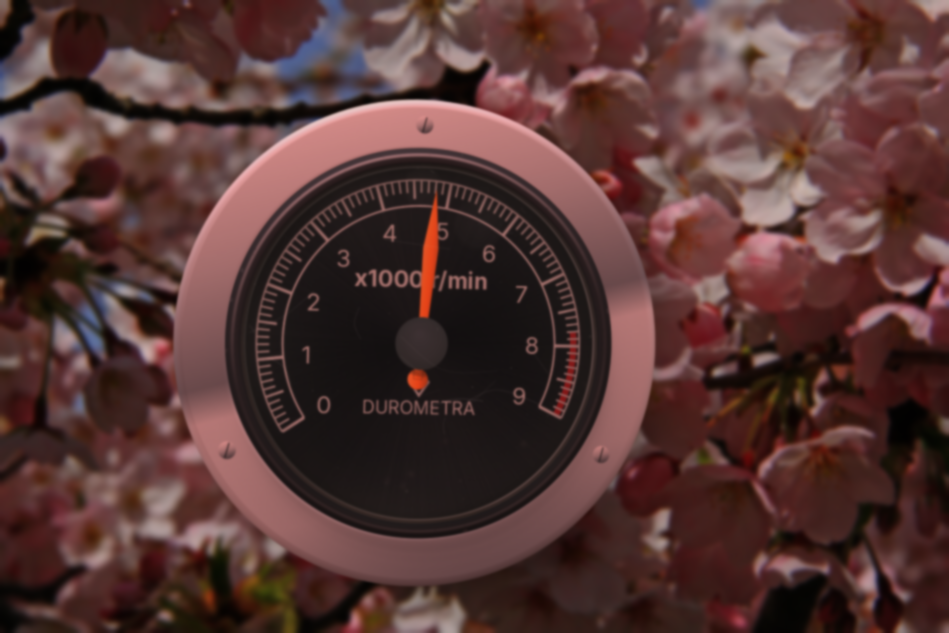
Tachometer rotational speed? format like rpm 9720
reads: rpm 4800
